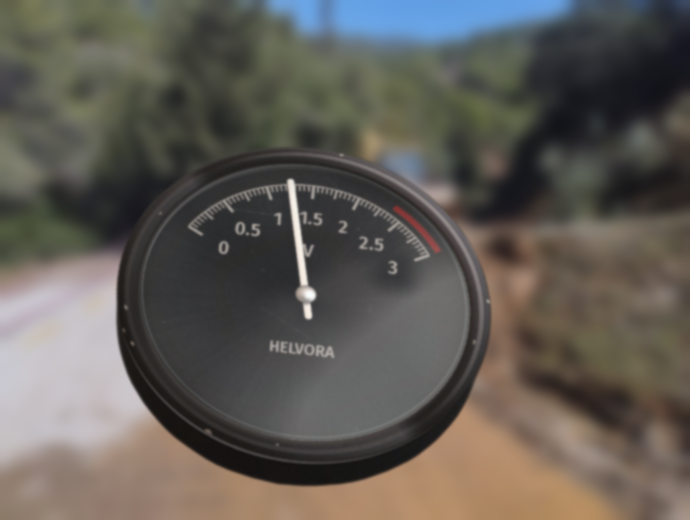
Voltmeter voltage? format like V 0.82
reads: V 1.25
